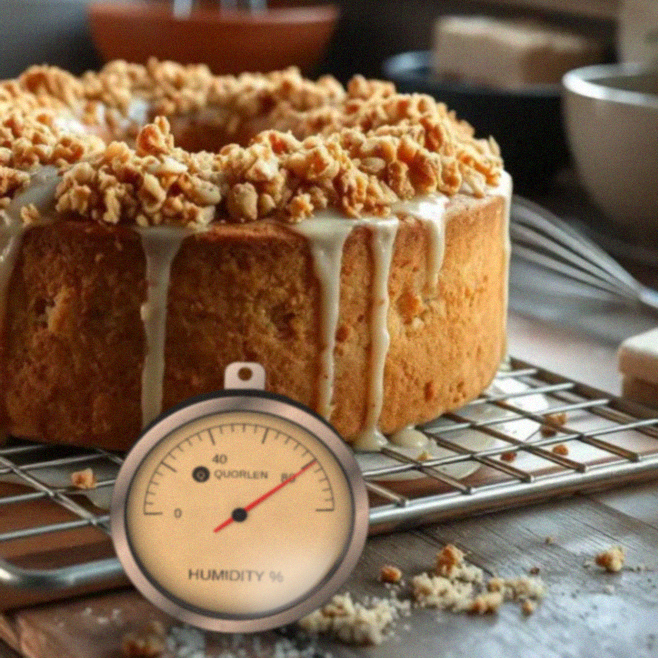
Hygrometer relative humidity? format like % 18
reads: % 80
